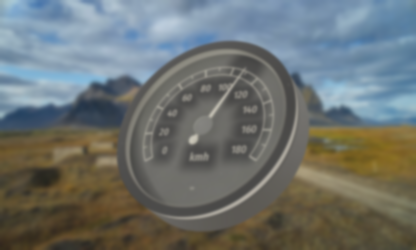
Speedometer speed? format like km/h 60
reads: km/h 110
